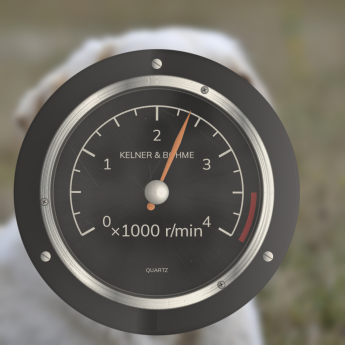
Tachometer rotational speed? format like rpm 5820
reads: rpm 2375
